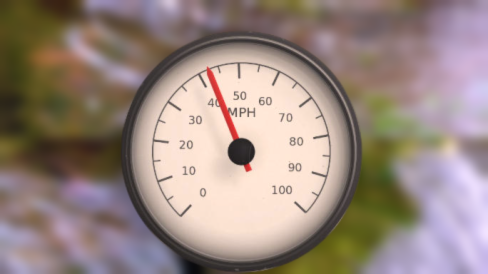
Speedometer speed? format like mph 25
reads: mph 42.5
